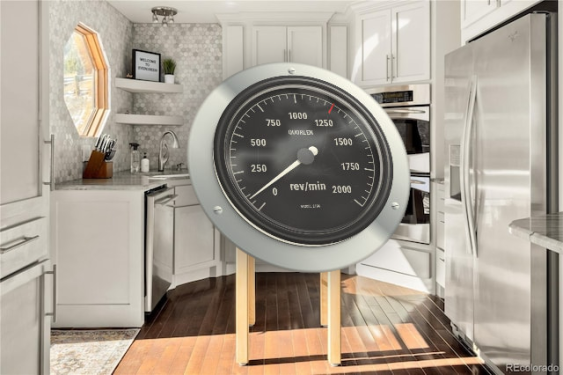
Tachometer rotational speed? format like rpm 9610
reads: rpm 75
